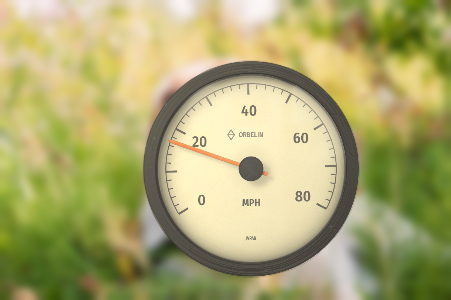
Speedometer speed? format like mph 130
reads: mph 17
